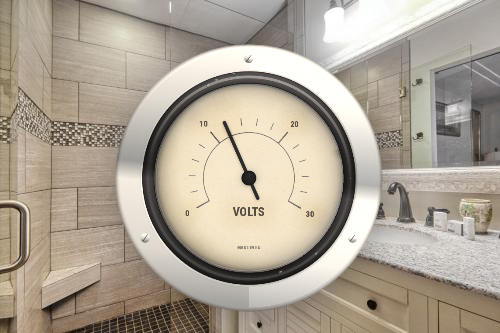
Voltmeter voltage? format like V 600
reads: V 12
